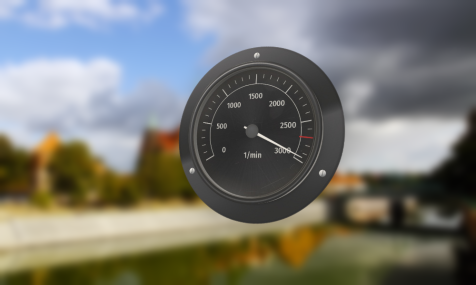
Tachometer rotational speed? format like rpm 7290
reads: rpm 2950
